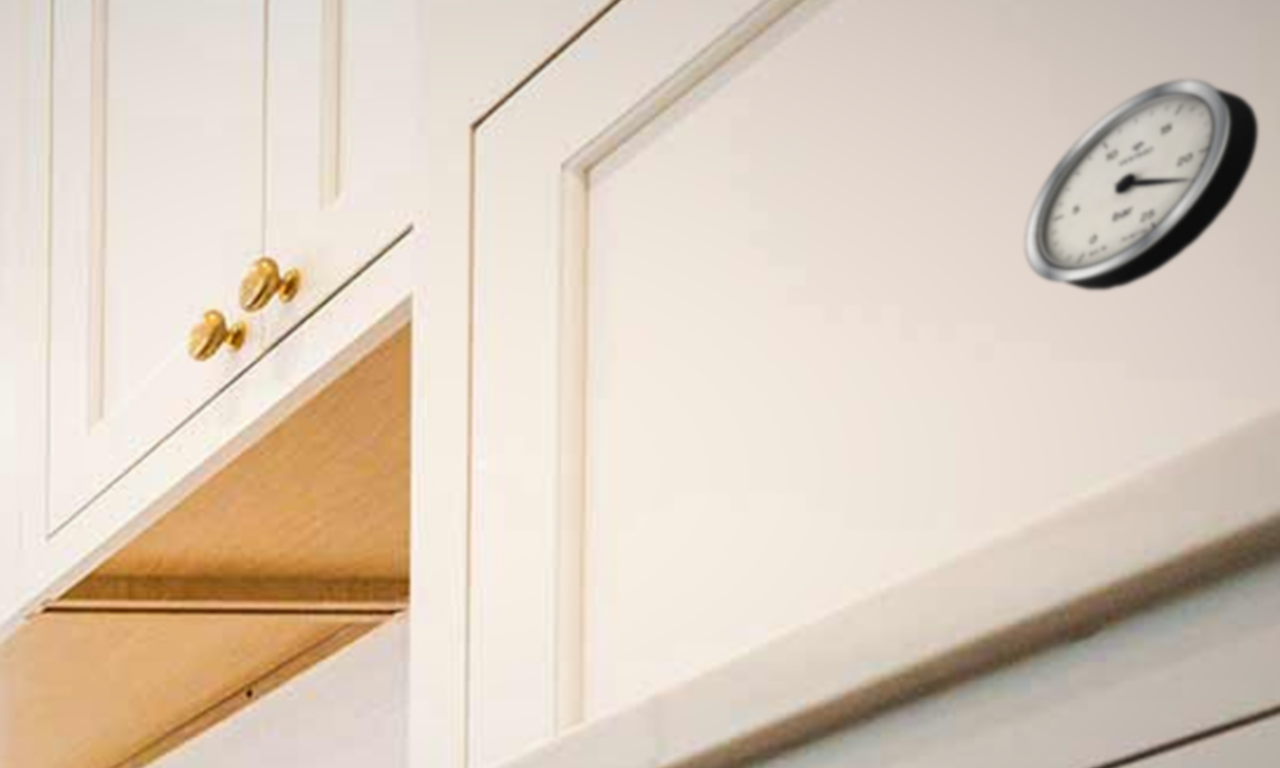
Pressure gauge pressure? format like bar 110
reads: bar 22
